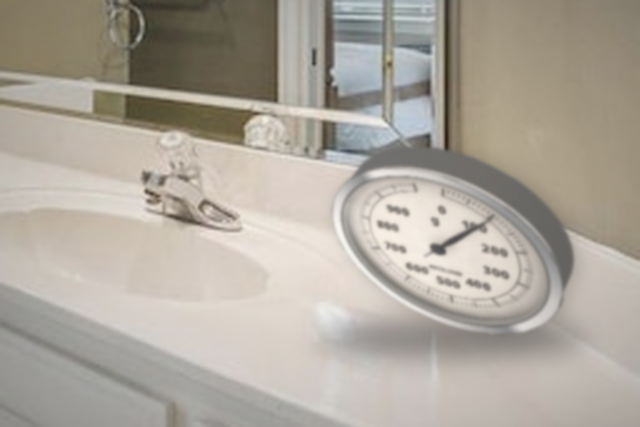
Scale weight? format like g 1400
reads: g 100
